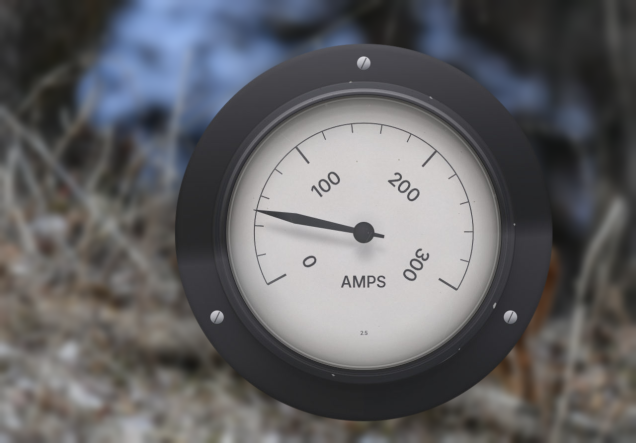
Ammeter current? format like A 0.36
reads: A 50
